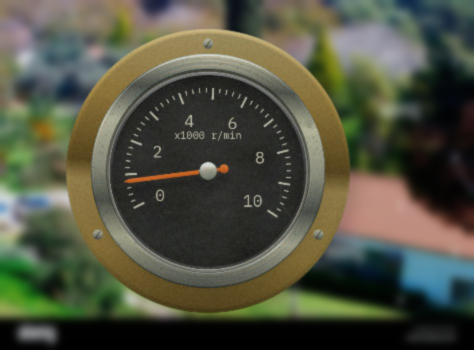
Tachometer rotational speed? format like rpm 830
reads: rpm 800
